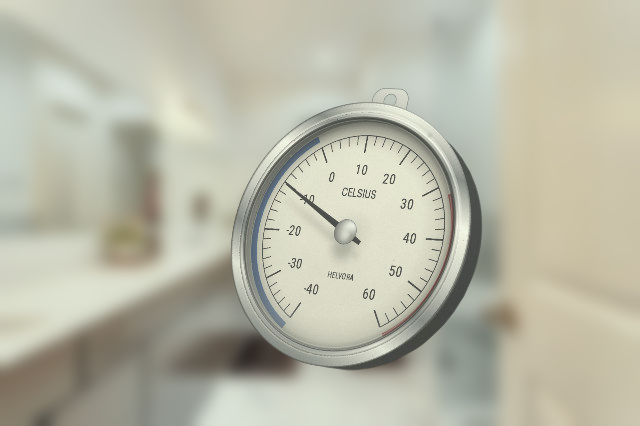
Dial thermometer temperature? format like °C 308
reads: °C -10
